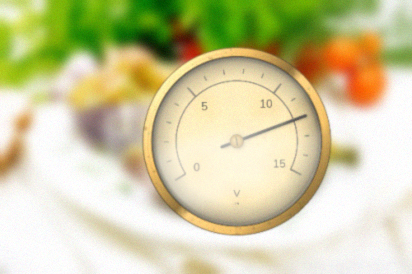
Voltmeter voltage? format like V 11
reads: V 12
